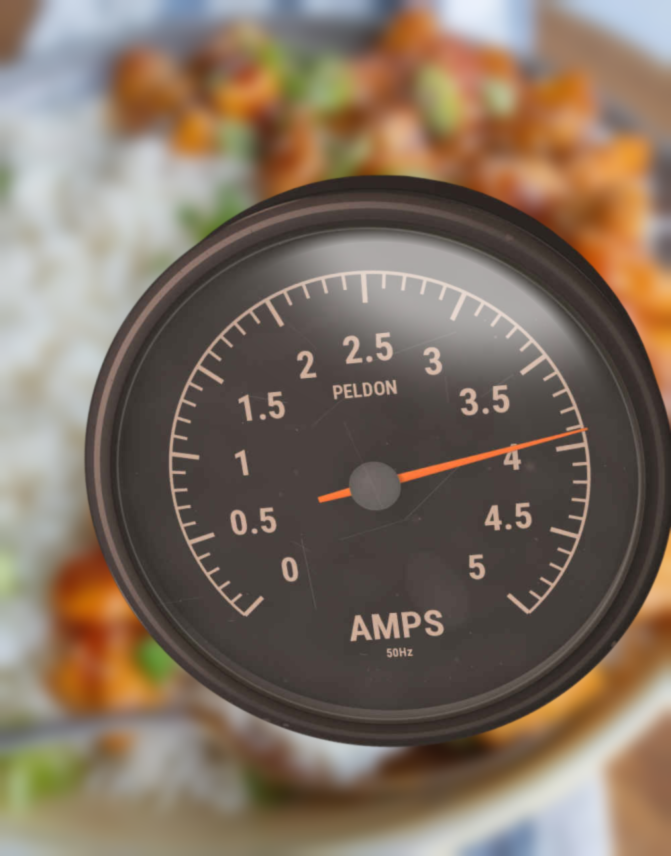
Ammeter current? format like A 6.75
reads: A 3.9
